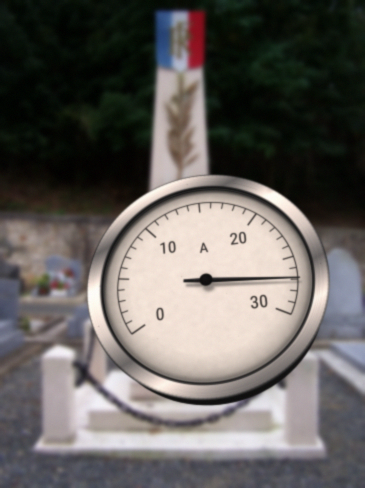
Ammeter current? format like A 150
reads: A 27
